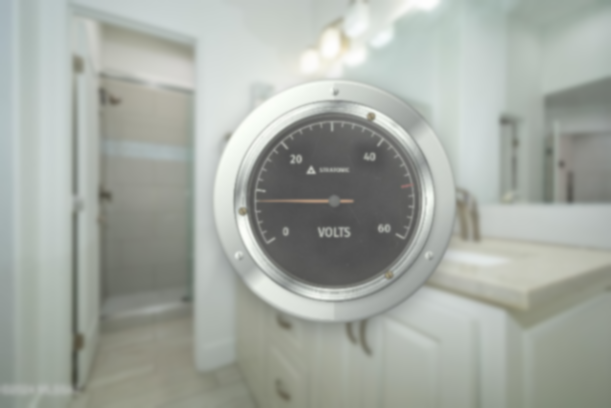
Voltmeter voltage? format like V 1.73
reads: V 8
